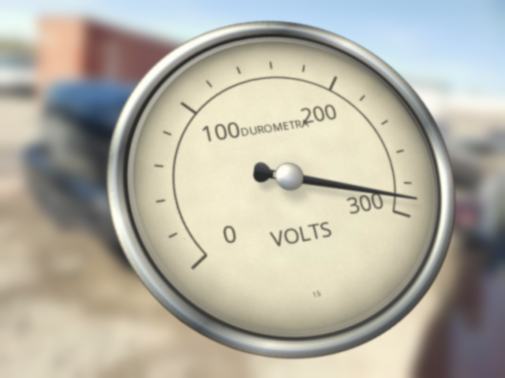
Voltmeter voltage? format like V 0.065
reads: V 290
